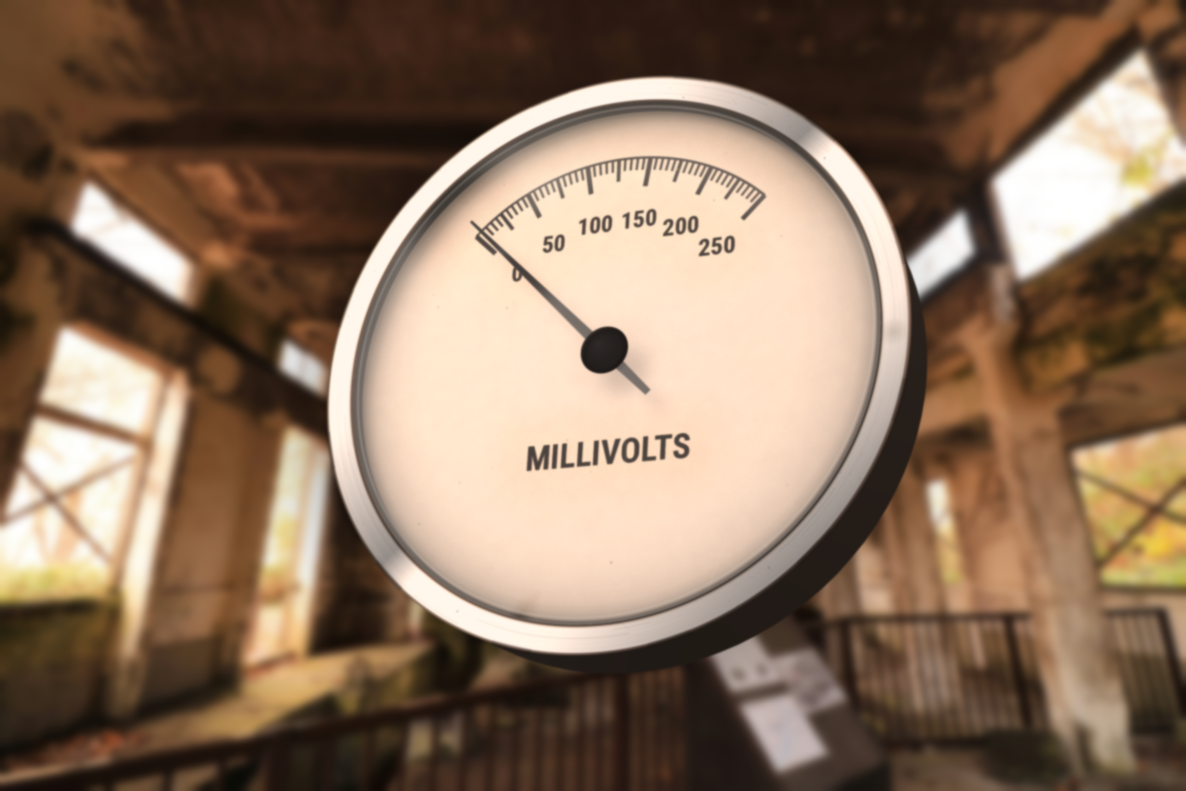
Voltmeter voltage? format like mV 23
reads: mV 5
